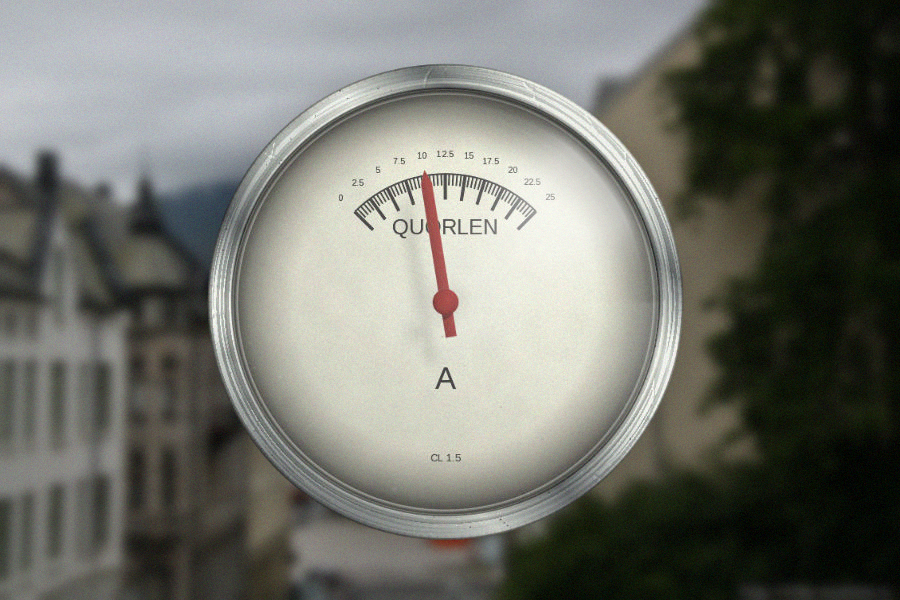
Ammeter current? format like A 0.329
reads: A 10
